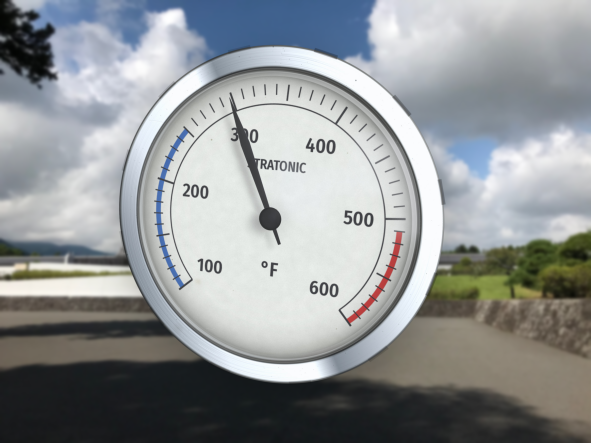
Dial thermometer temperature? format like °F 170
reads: °F 300
